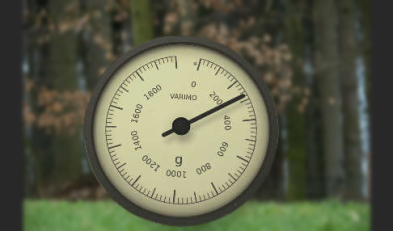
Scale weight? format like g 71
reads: g 280
